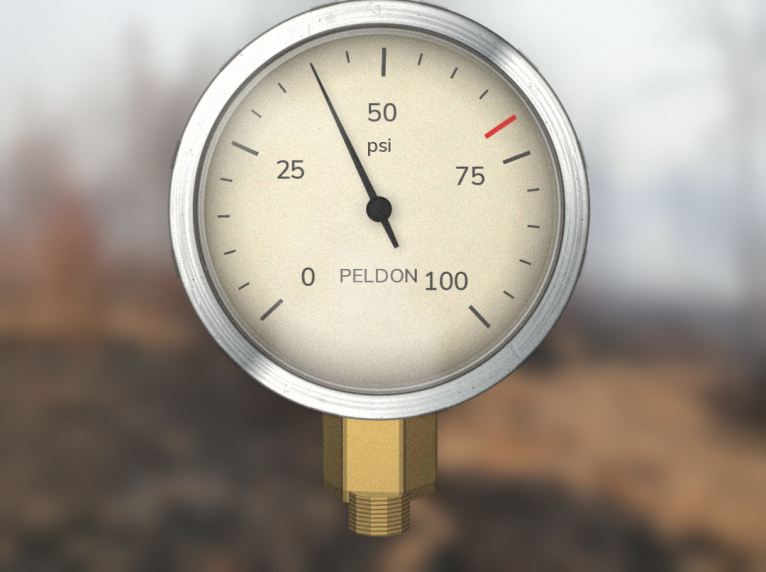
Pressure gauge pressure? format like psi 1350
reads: psi 40
